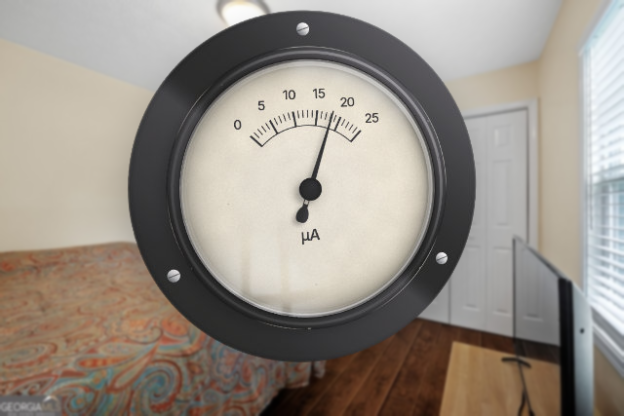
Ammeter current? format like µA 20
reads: µA 18
